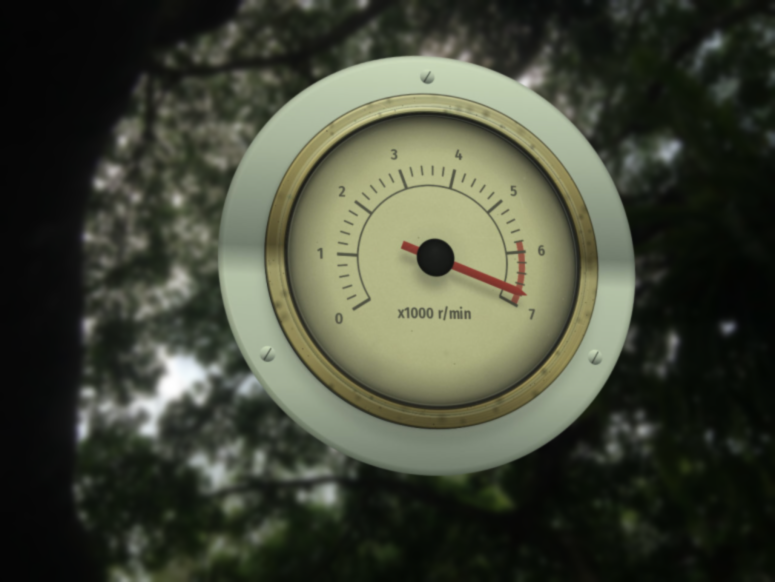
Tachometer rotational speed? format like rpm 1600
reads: rpm 6800
